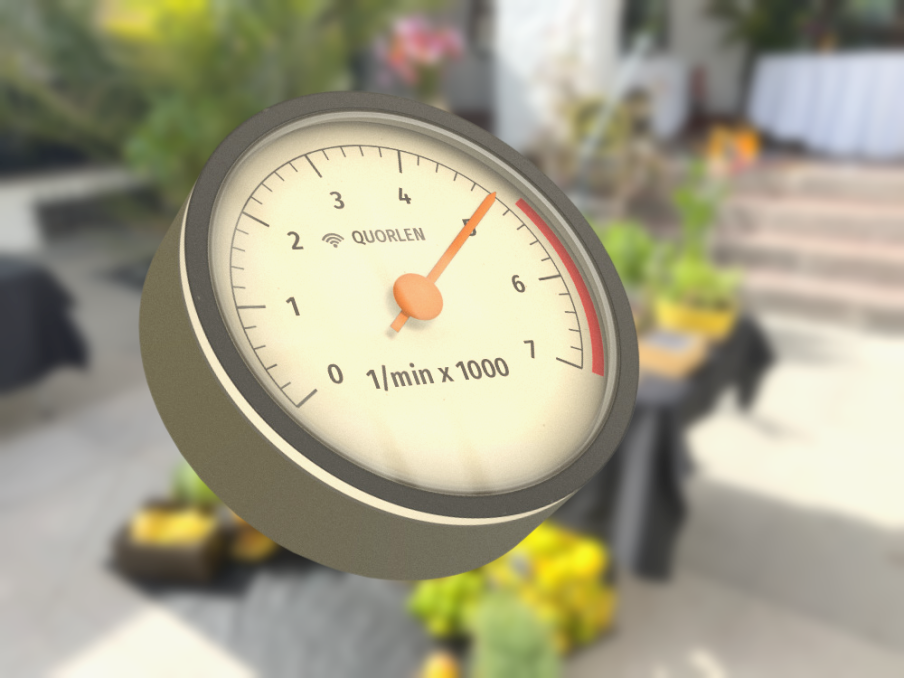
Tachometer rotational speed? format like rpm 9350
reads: rpm 5000
